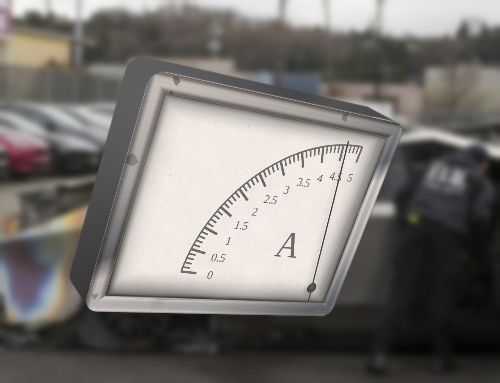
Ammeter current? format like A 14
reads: A 4.5
